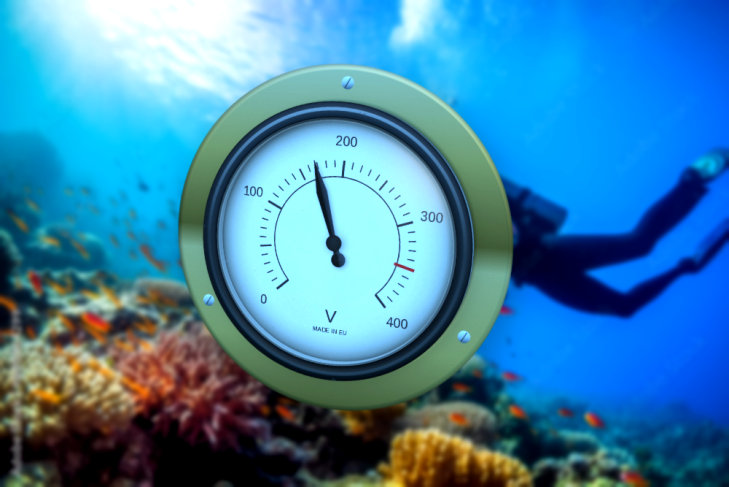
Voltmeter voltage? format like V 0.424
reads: V 170
